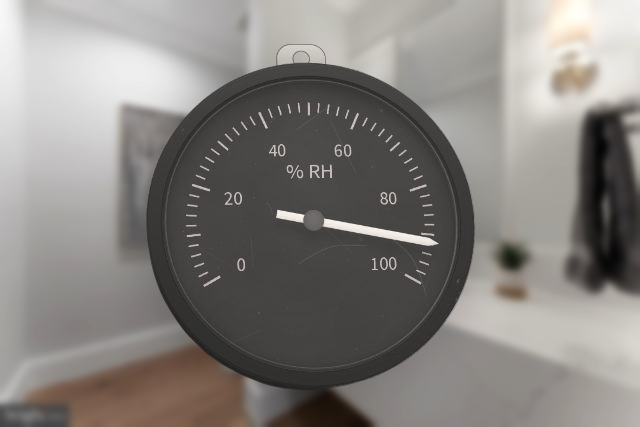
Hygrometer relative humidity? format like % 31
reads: % 92
